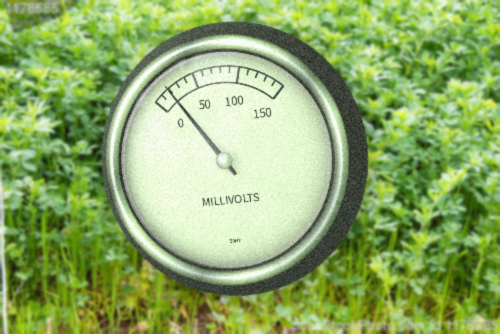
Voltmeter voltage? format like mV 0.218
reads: mV 20
